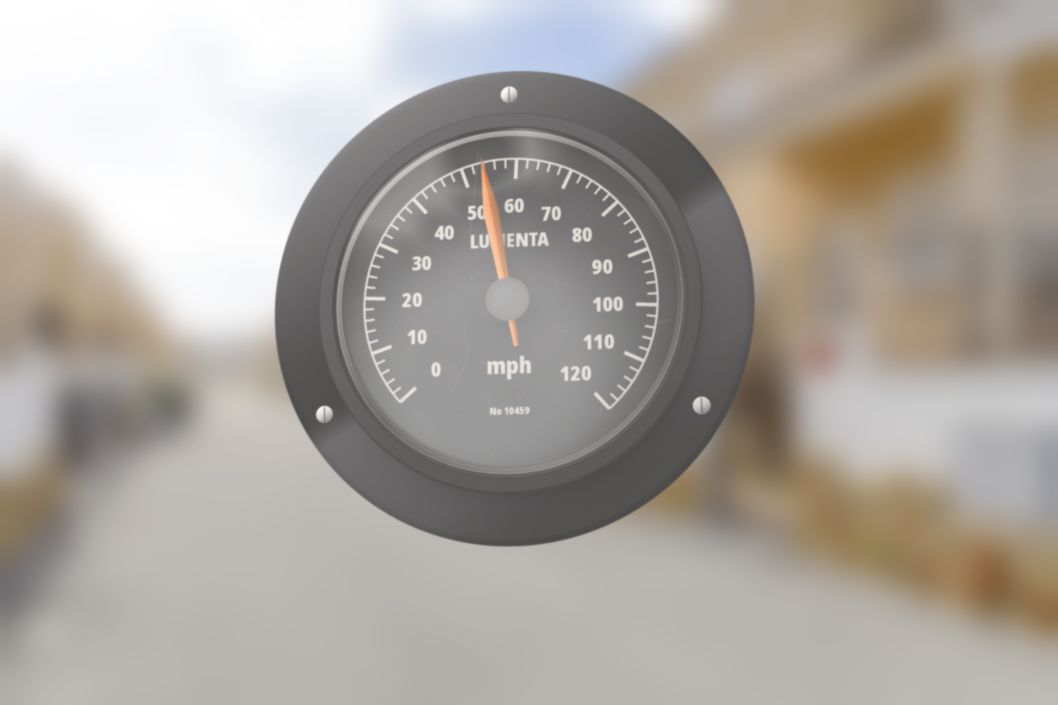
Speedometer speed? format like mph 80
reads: mph 54
